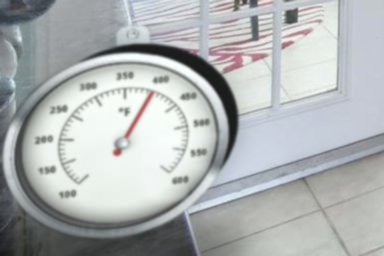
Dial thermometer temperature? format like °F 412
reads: °F 400
